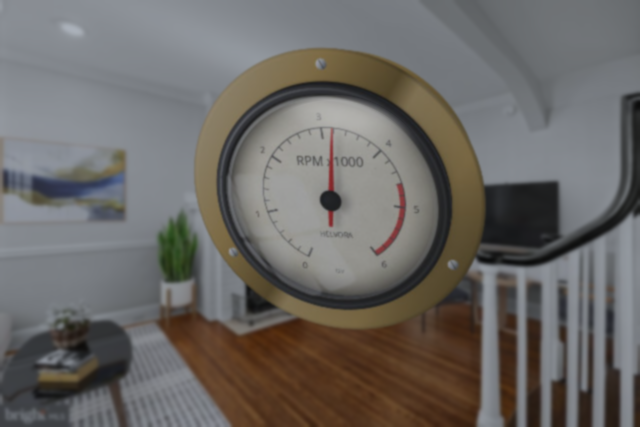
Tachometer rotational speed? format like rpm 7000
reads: rpm 3200
